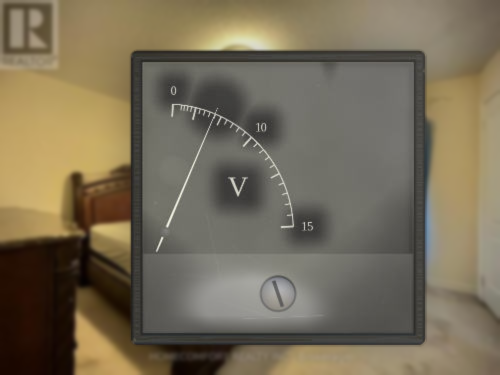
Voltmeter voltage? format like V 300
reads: V 7
